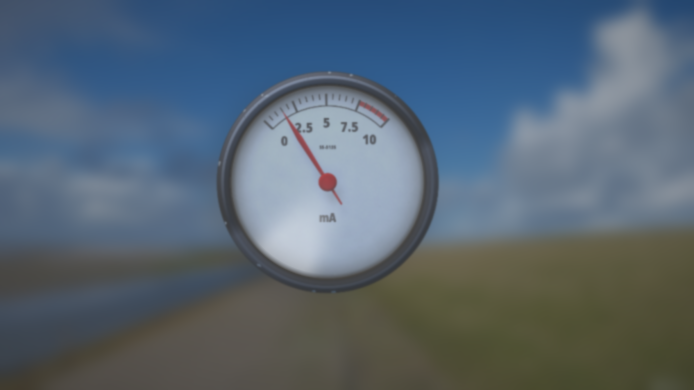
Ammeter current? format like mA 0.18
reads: mA 1.5
